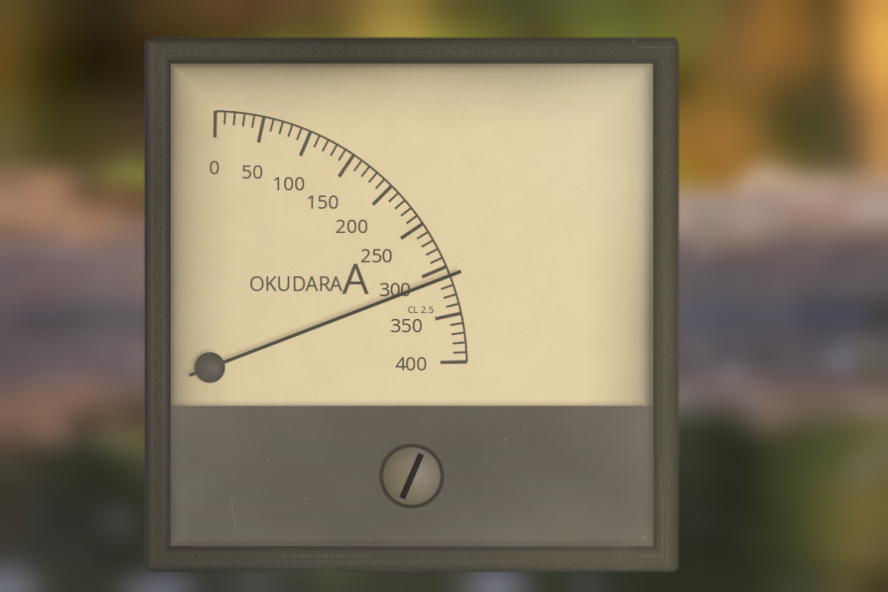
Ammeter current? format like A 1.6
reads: A 310
